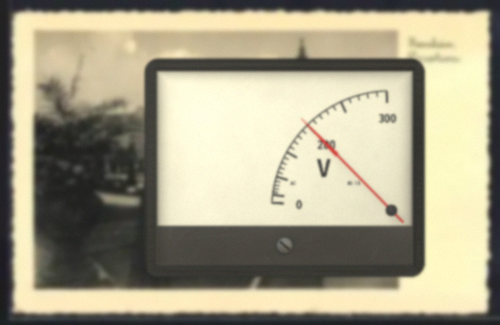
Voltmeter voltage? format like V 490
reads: V 200
